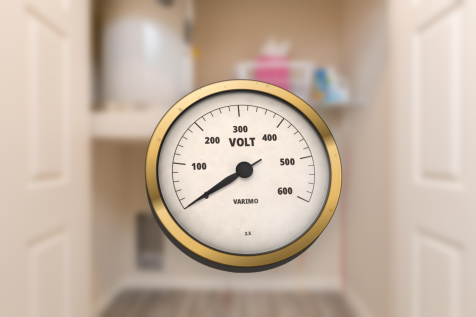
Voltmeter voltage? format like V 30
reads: V 0
